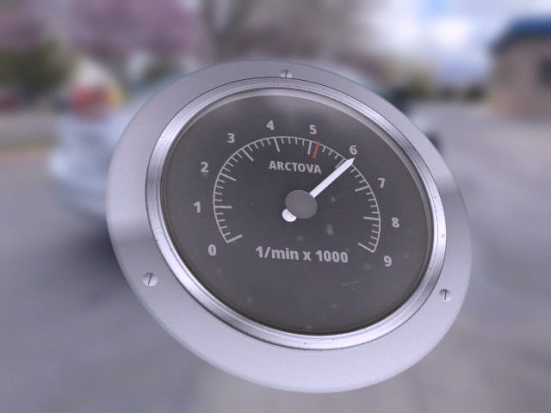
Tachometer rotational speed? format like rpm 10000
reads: rpm 6200
